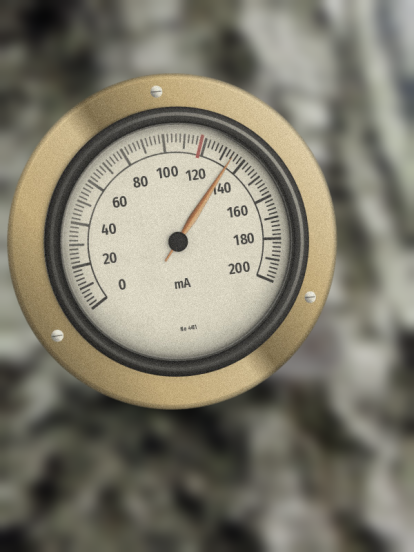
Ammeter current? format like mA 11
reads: mA 134
